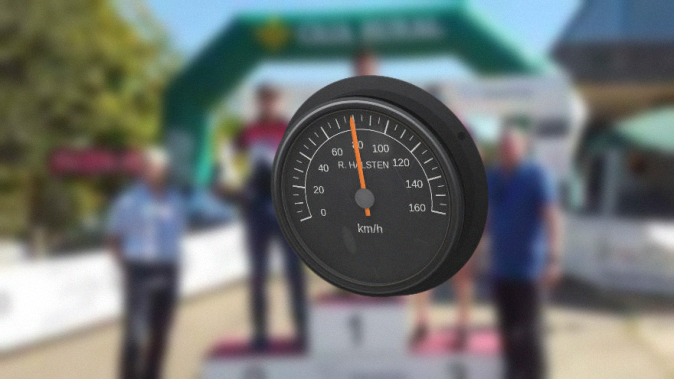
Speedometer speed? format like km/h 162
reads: km/h 80
